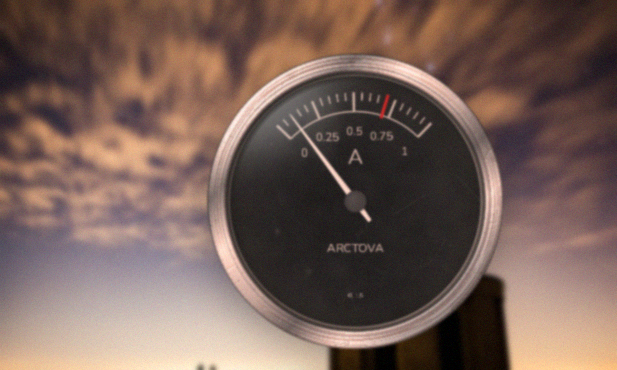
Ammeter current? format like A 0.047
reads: A 0.1
